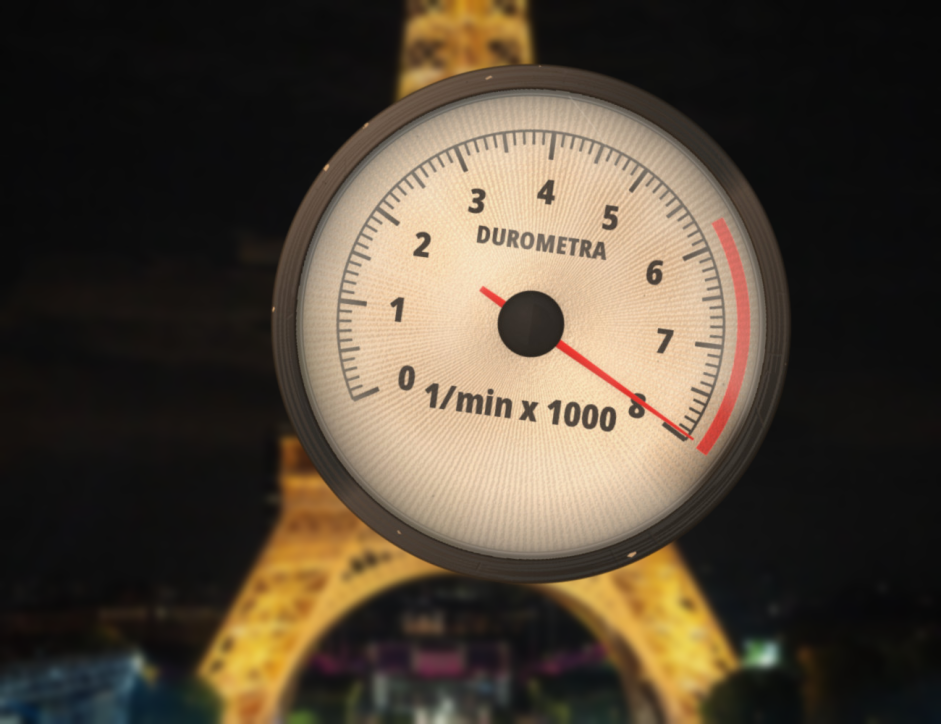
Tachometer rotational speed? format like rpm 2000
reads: rpm 7950
